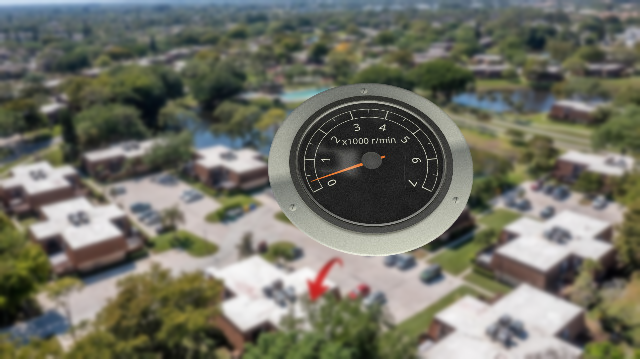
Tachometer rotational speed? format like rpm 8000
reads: rpm 250
